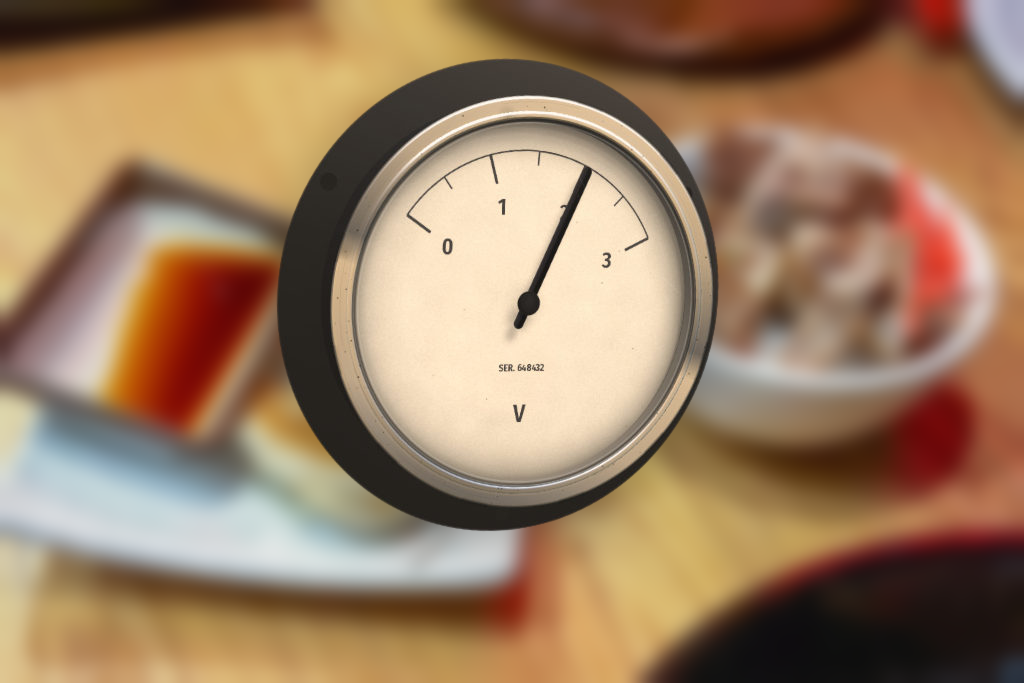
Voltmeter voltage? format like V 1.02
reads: V 2
